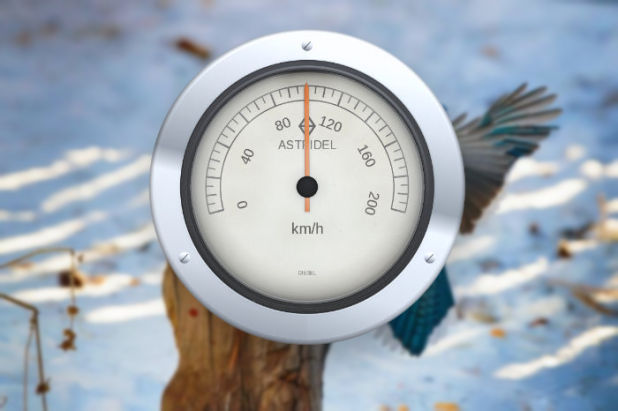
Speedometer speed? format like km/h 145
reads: km/h 100
